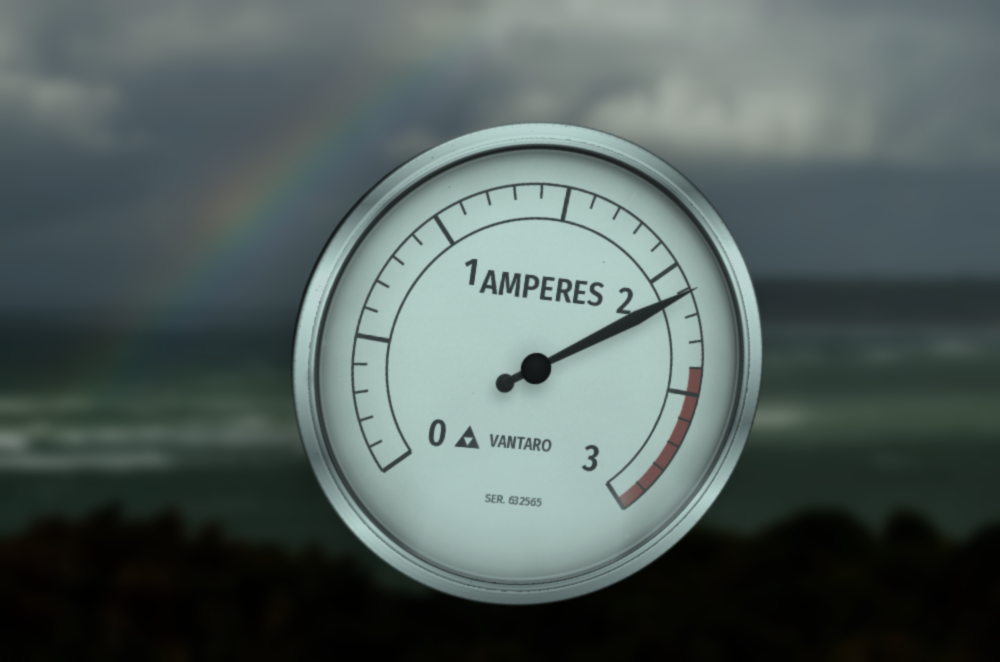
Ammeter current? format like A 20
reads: A 2.1
